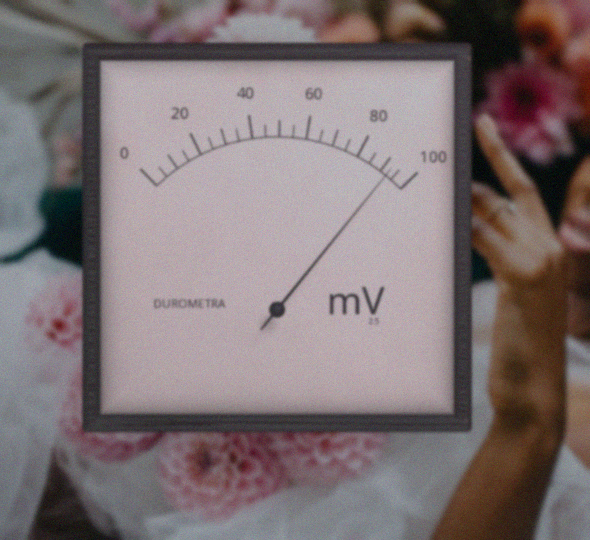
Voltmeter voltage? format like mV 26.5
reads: mV 92.5
